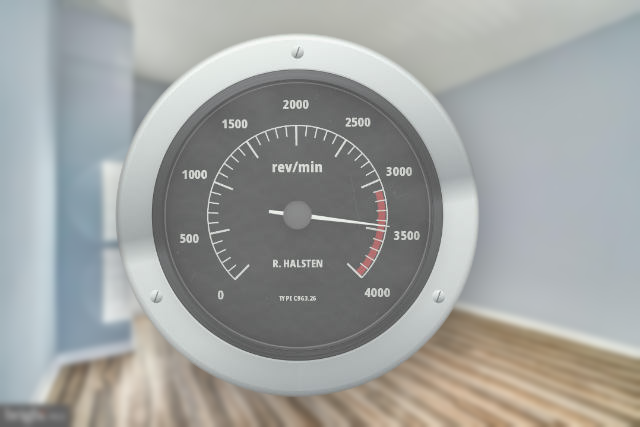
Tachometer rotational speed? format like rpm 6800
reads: rpm 3450
